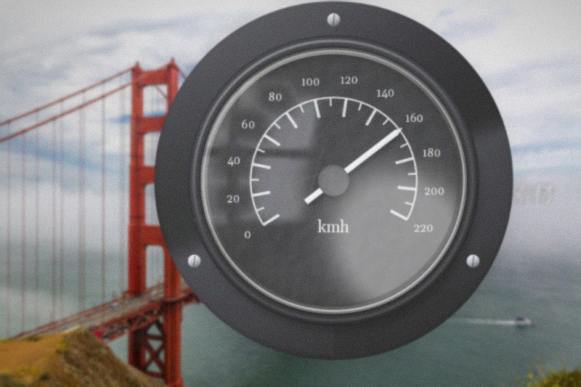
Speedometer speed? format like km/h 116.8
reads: km/h 160
